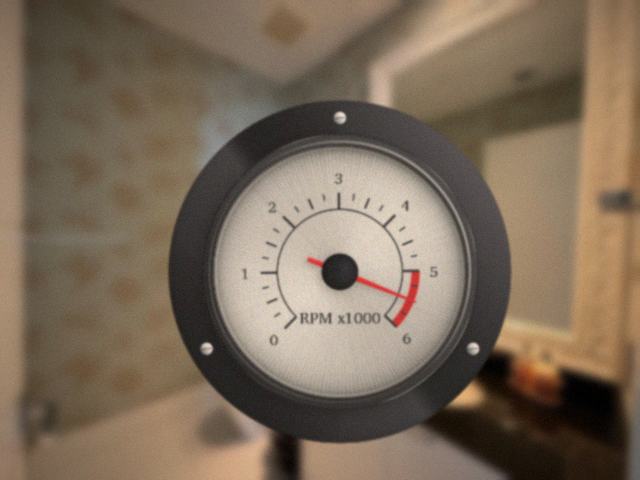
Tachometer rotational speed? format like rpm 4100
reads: rpm 5500
